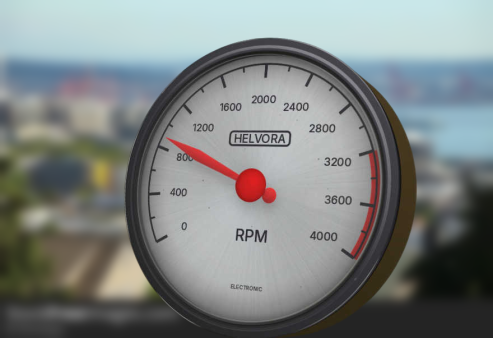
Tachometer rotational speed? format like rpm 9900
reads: rpm 900
